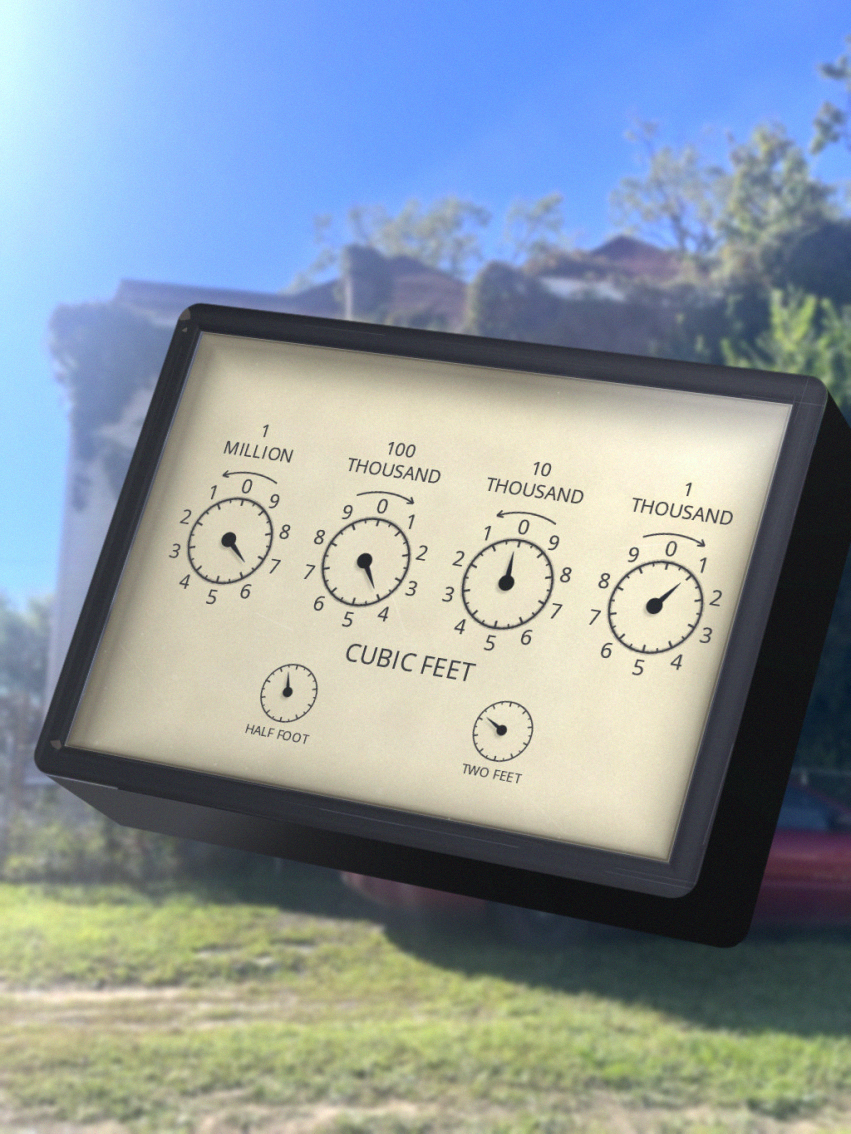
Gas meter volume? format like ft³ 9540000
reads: ft³ 640100
